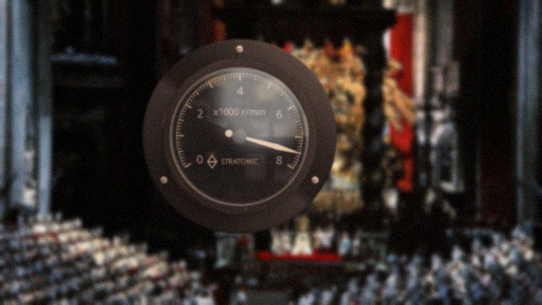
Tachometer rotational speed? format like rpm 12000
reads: rpm 7500
